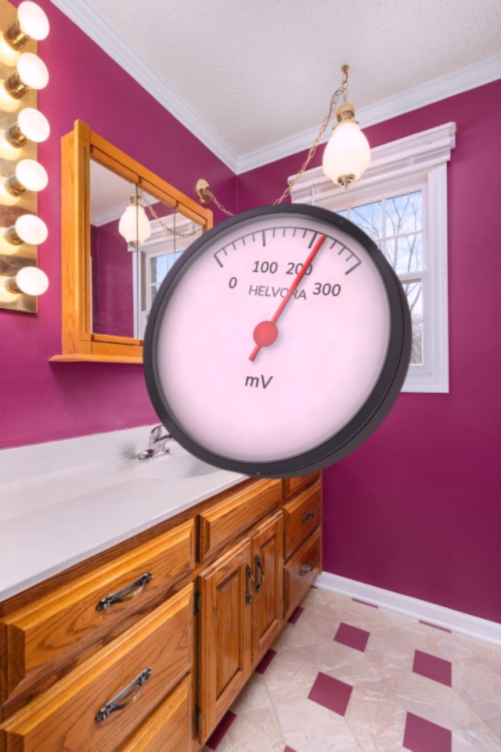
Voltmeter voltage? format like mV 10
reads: mV 220
